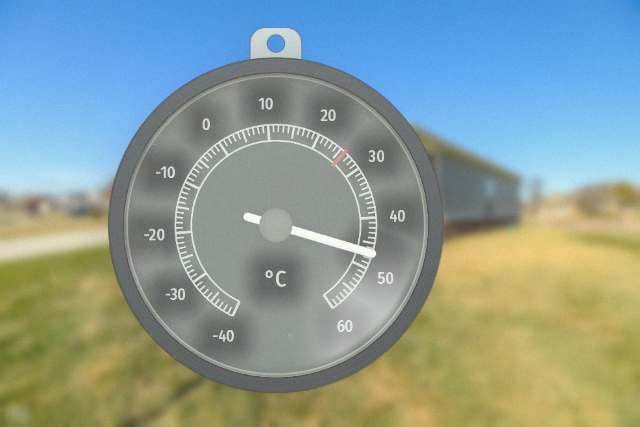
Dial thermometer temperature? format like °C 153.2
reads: °C 47
